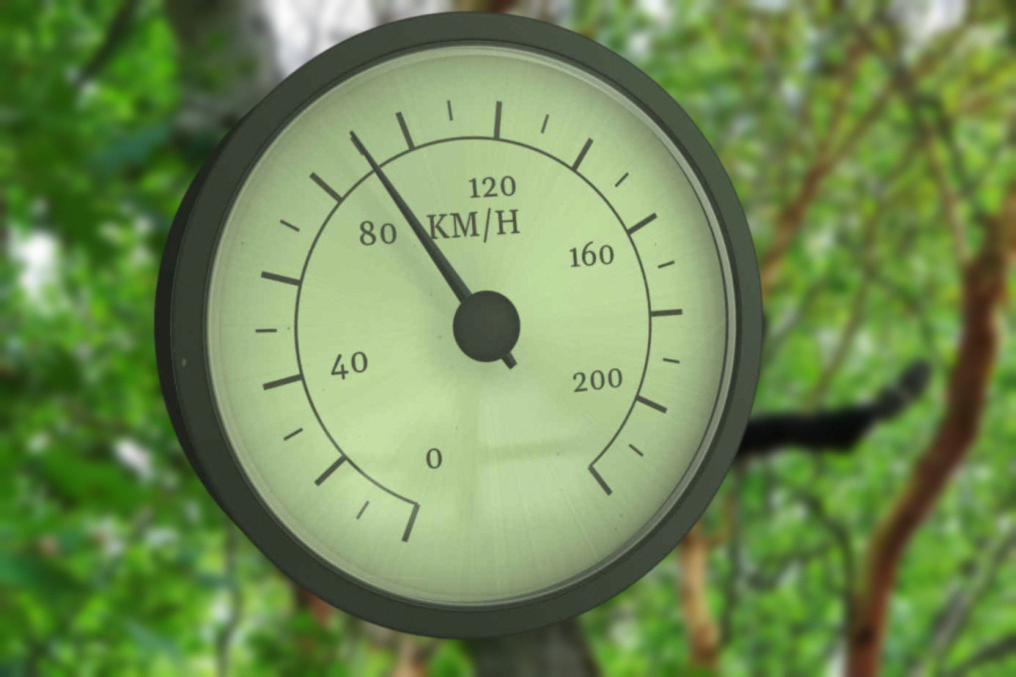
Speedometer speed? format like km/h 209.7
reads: km/h 90
